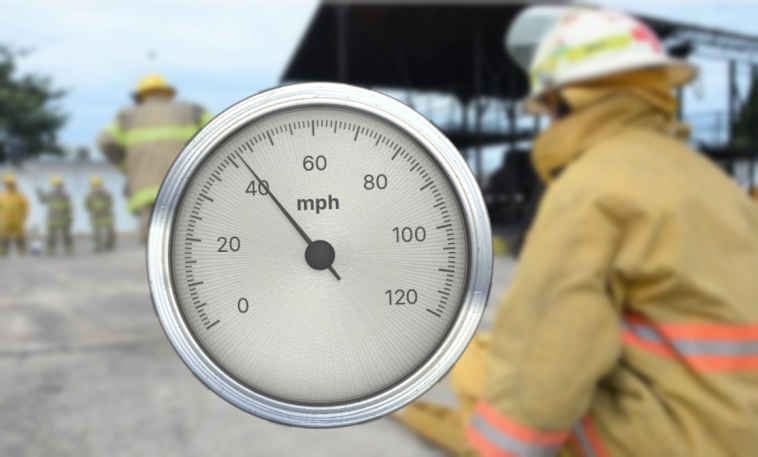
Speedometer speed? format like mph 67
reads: mph 42
